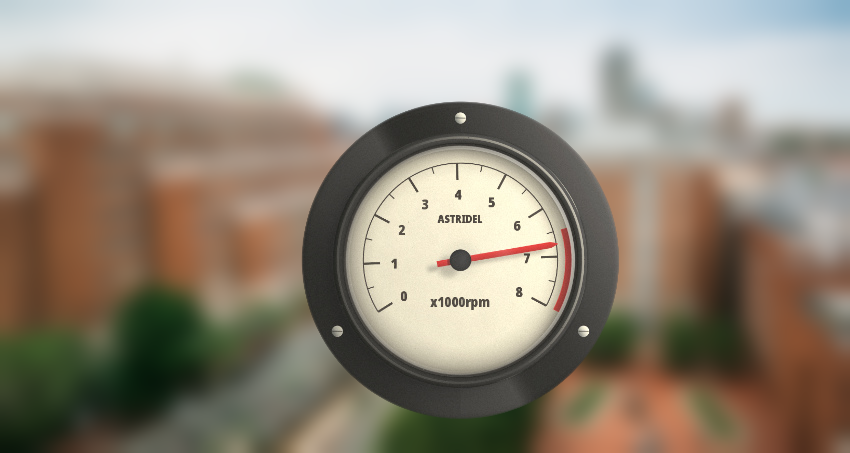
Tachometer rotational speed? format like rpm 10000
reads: rpm 6750
